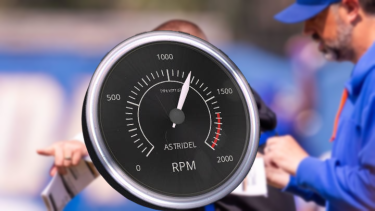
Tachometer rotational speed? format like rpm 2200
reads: rpm 1200
